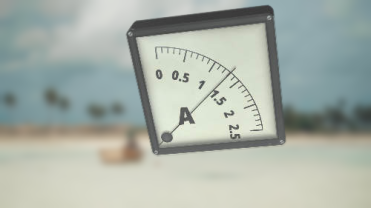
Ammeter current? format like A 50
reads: A 1.3
